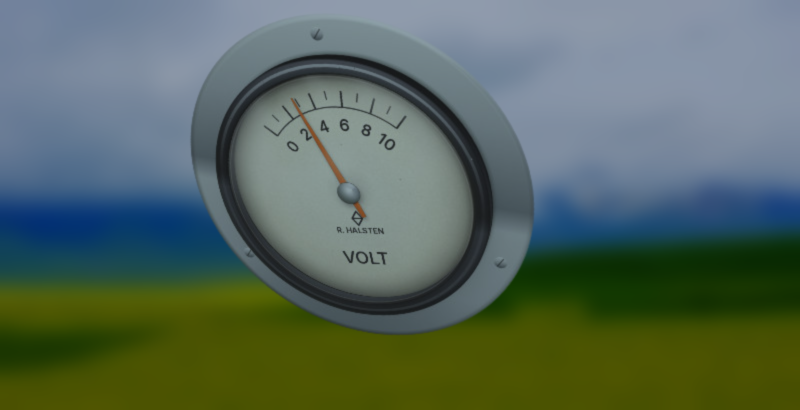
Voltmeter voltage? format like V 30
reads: V 3
